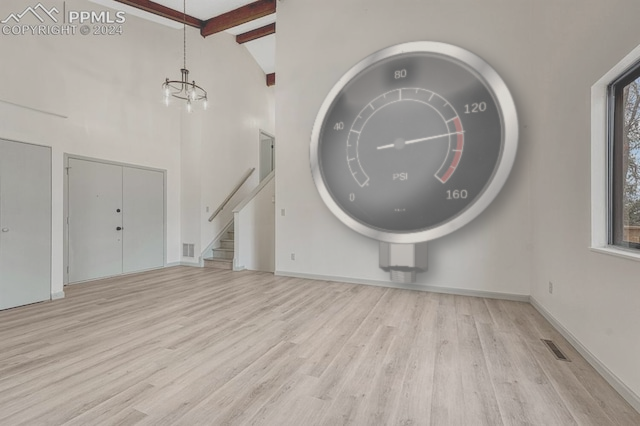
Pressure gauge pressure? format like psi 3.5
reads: psi 130
